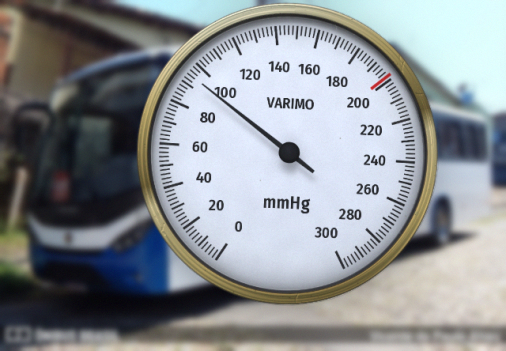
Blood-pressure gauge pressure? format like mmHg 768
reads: mmHg 94
